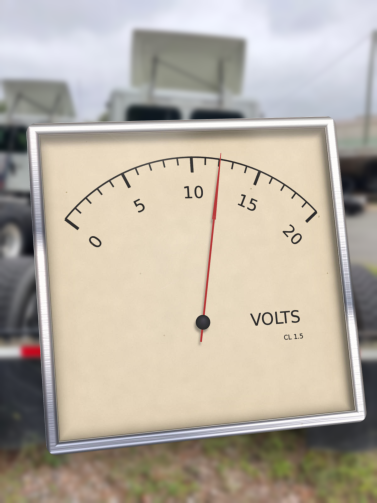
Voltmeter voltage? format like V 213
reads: V 12
